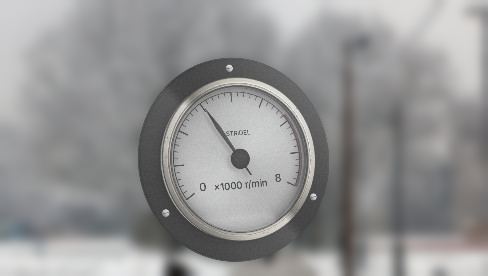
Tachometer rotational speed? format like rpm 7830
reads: rpm 3000
